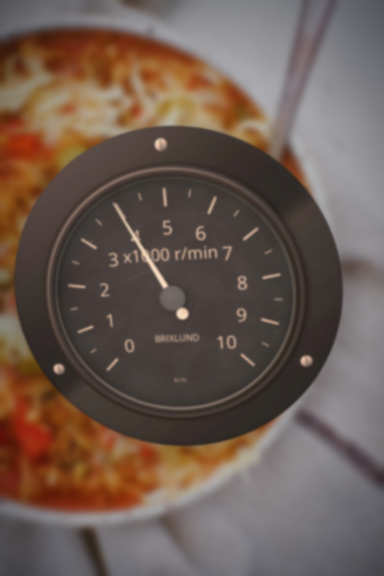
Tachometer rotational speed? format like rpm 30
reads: rpm 4000
